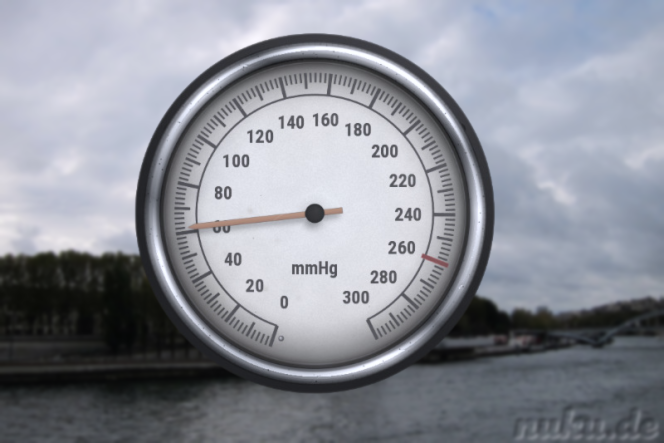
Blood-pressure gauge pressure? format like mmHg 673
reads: mmHg 62
